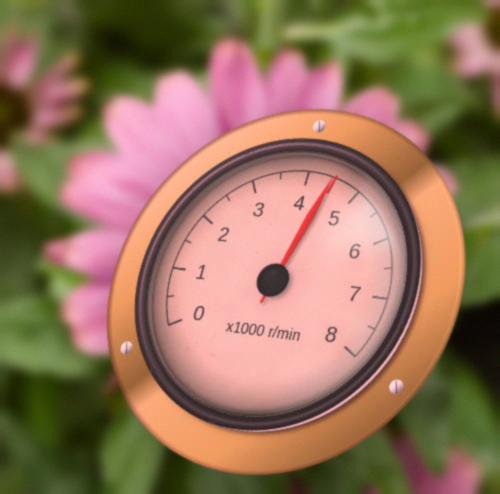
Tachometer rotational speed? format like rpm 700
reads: rpm 4500
